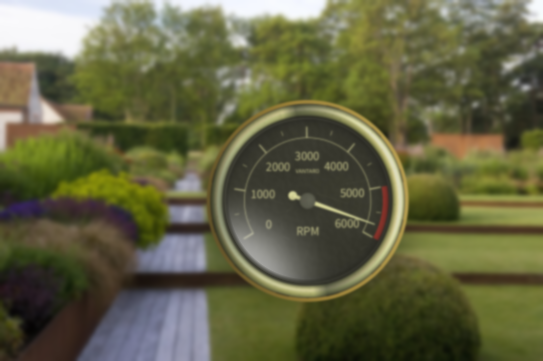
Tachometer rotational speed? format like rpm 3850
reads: rpm 5750
